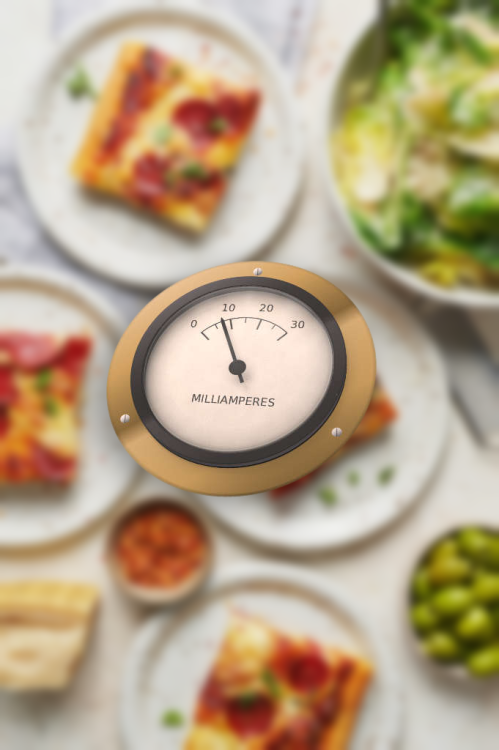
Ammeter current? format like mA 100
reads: mA 7.5
